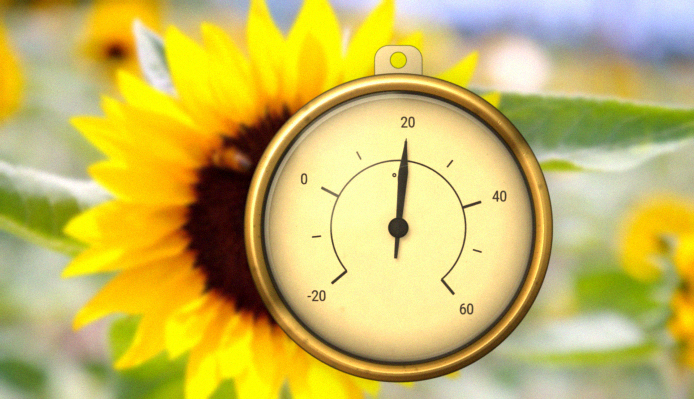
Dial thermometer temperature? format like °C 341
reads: °C 20
